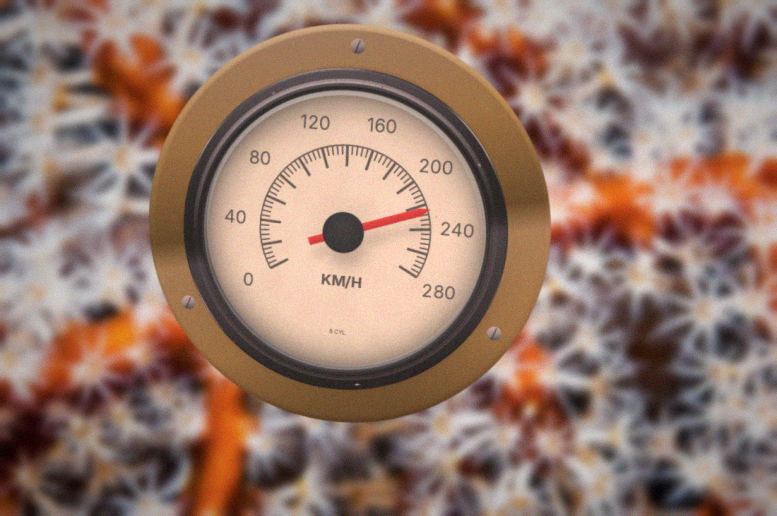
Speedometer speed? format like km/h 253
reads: km/h 224
